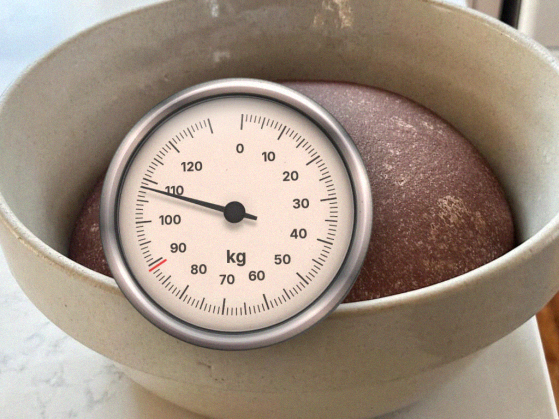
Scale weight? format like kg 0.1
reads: kg 108
